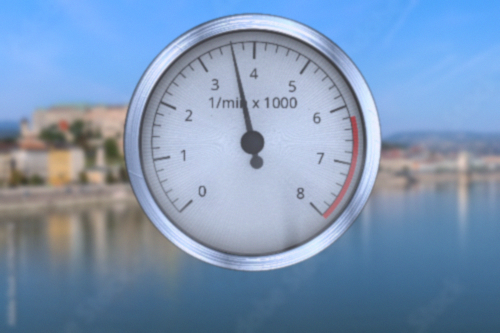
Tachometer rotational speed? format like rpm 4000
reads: rpm 3600
